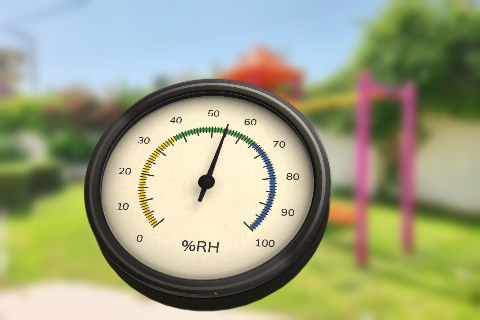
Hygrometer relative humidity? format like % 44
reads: % 55
